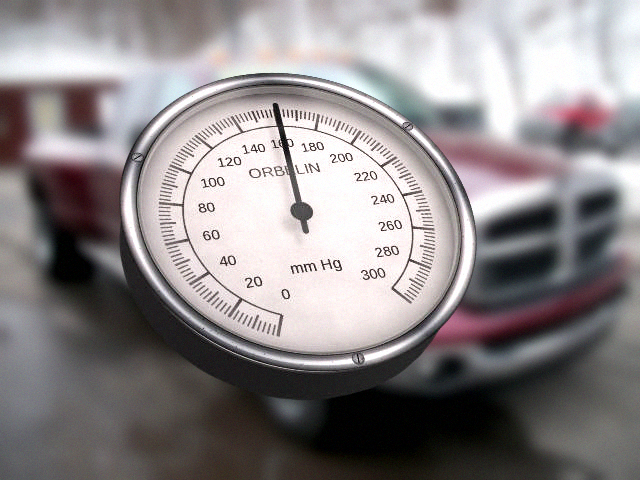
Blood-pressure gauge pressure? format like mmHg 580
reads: mmHg 160
